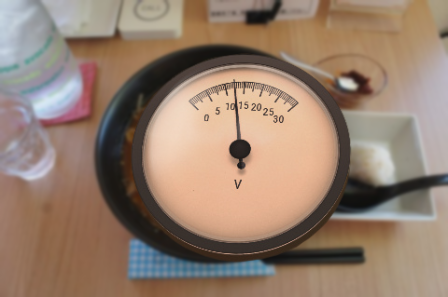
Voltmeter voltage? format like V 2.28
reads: V 12.5
